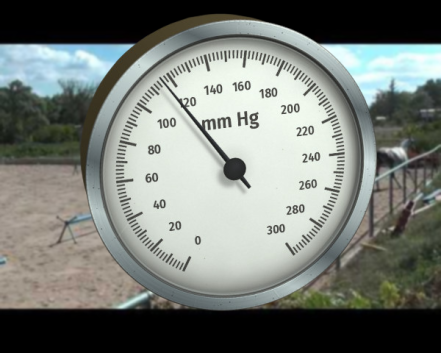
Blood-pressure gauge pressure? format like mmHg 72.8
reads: mmHg 116
